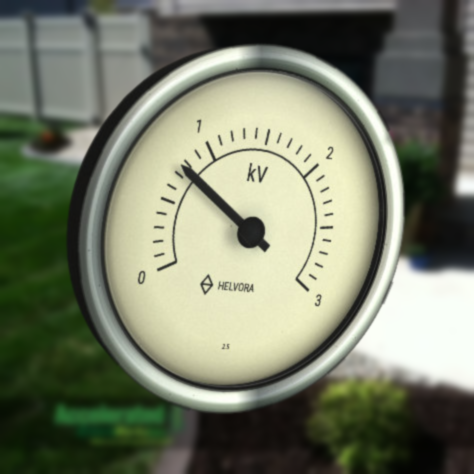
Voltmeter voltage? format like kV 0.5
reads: kV 0.75
